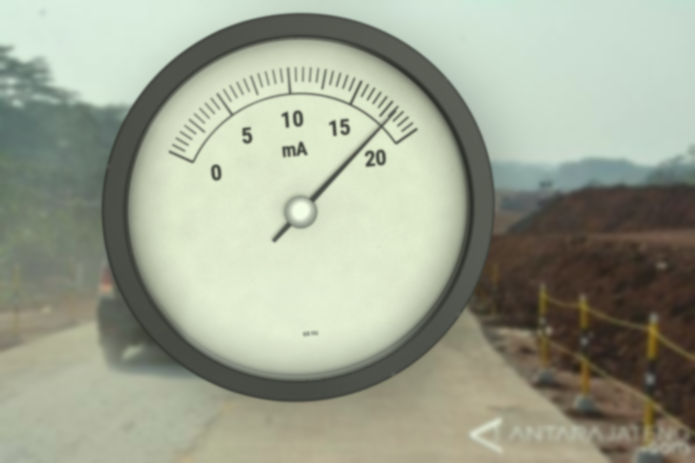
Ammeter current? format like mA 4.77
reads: mA 18
